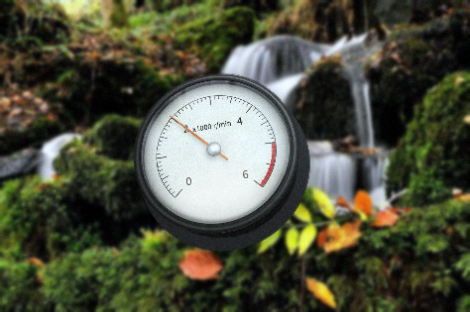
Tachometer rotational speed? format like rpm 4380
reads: rpm 2000
